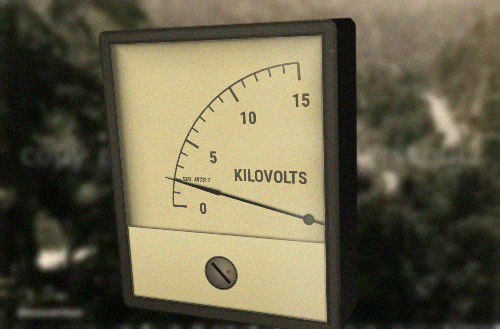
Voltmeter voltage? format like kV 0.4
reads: kV 2
